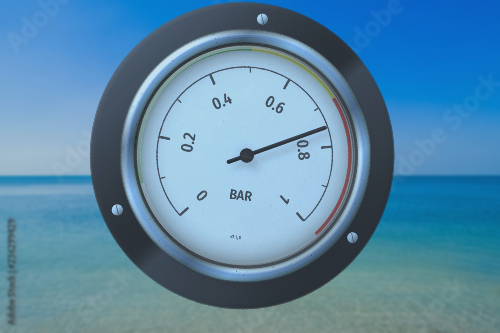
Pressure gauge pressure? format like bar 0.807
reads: bar 0.75
